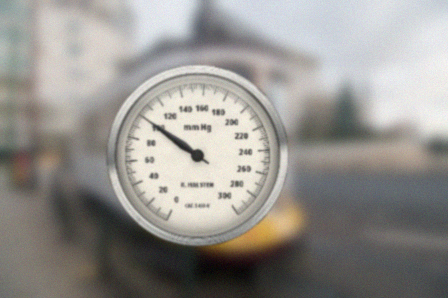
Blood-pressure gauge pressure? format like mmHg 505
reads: mmHg 100
